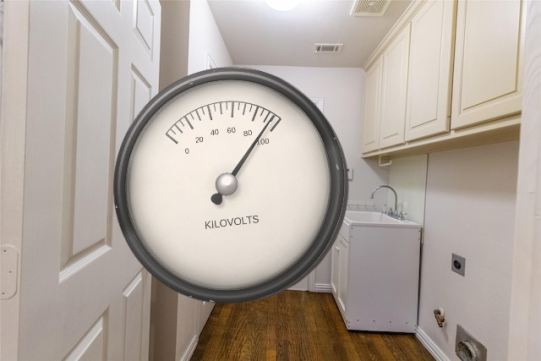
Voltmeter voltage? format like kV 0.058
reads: kV 95
